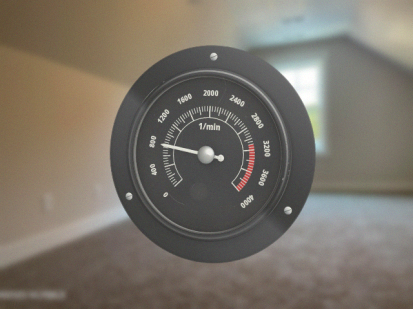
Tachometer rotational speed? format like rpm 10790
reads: rpm 800
